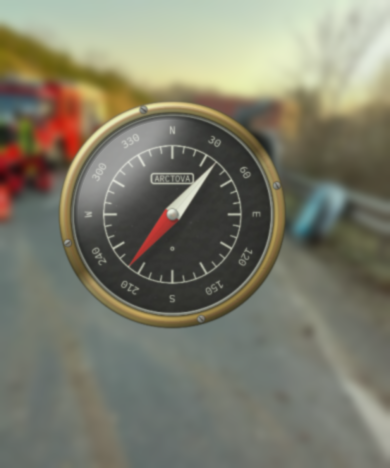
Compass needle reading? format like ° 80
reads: ° 220
